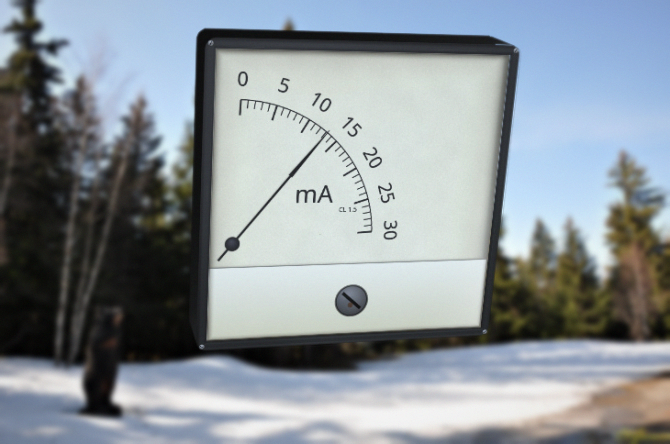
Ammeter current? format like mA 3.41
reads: mA 13
